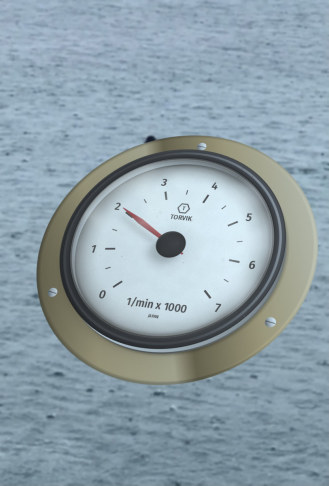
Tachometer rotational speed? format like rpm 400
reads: rpm 2000
